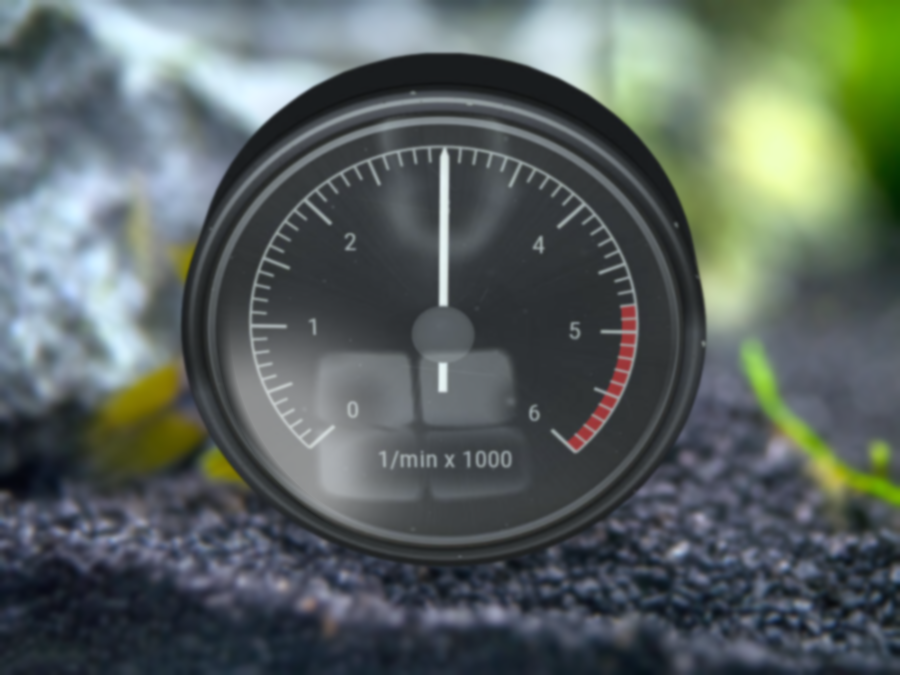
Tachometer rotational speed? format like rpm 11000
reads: rpm 3000
